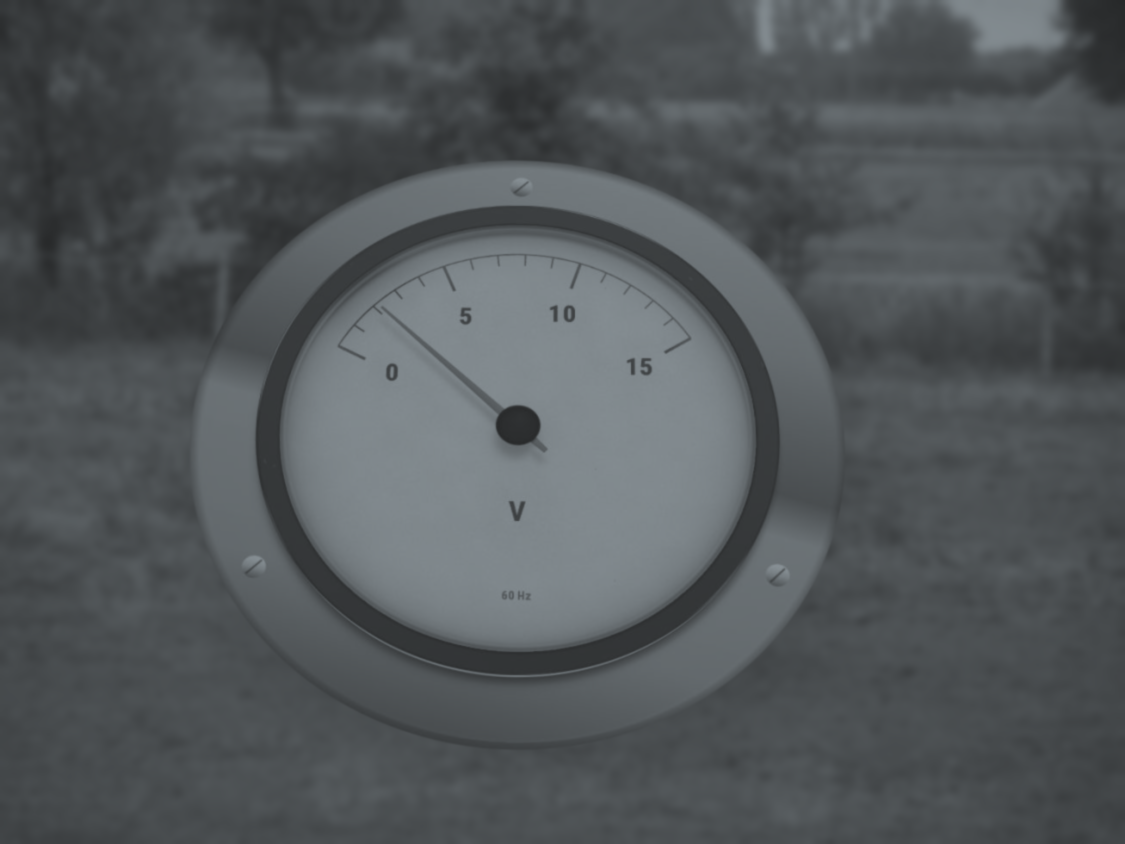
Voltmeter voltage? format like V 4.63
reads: V 2
